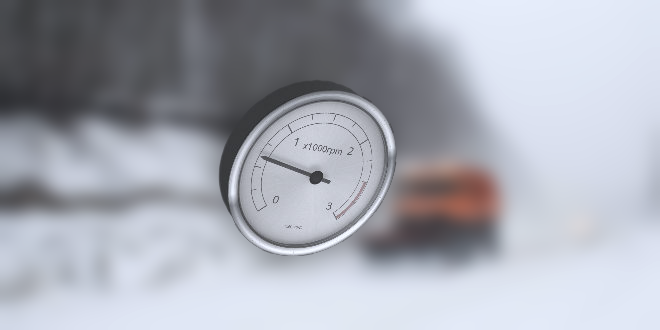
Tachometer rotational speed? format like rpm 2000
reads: rpm 625
